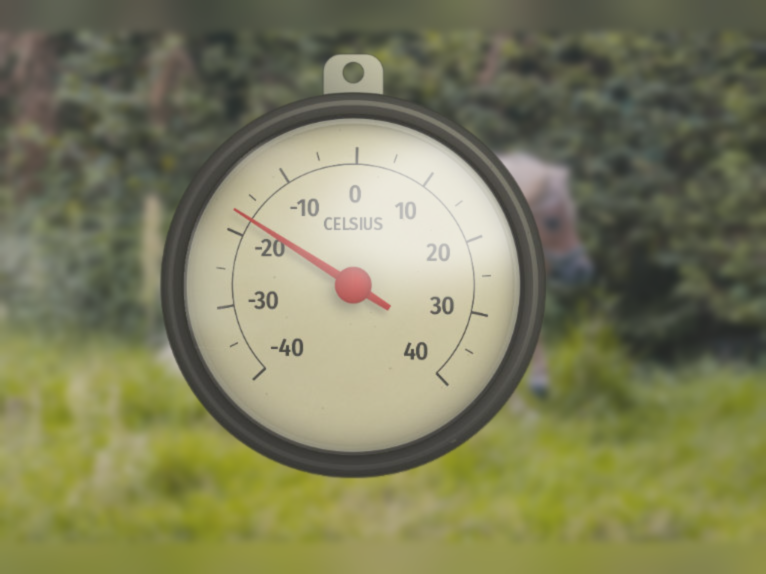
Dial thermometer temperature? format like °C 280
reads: °C -17.5
